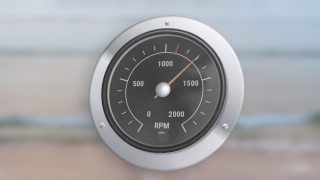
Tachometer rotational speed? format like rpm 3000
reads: rpm 1300
